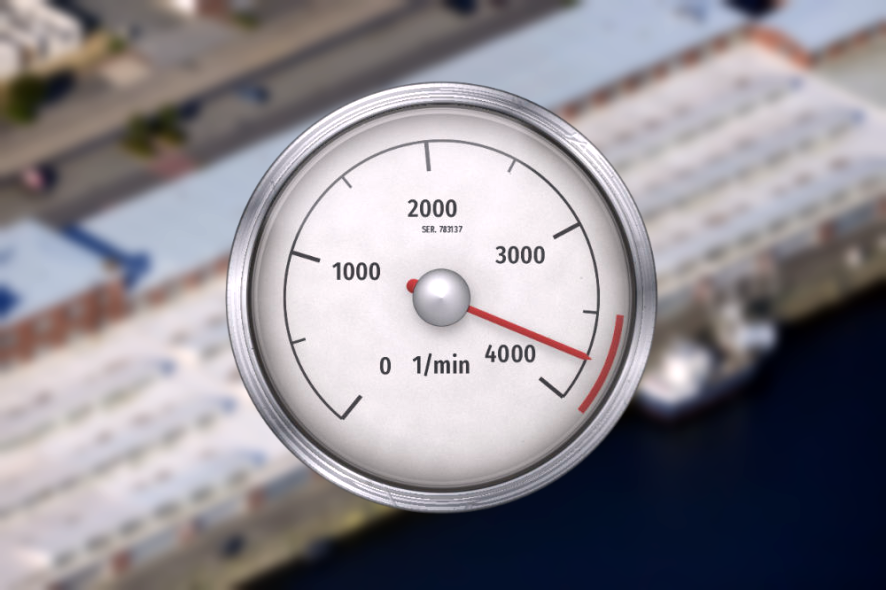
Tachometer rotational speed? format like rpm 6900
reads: rpm 3750
